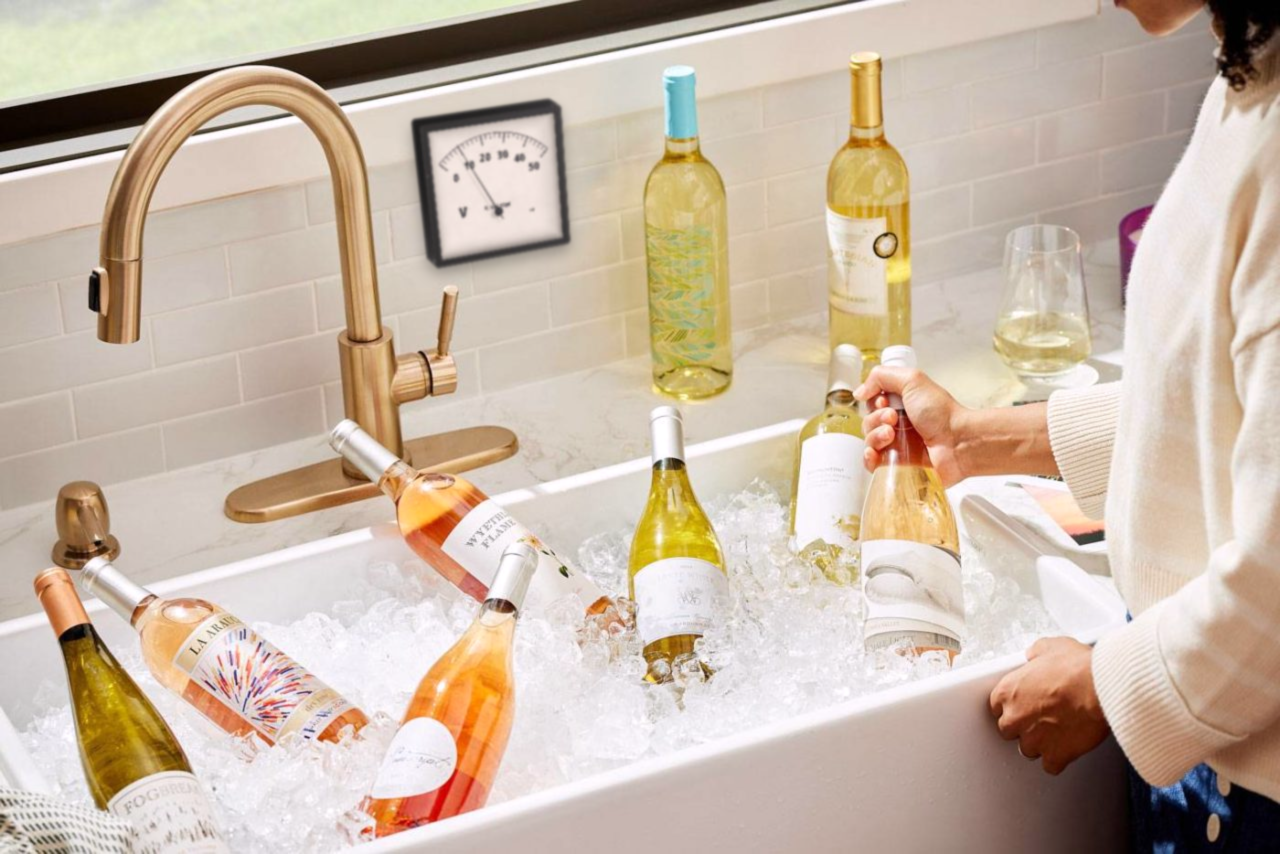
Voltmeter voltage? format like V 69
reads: V 10
